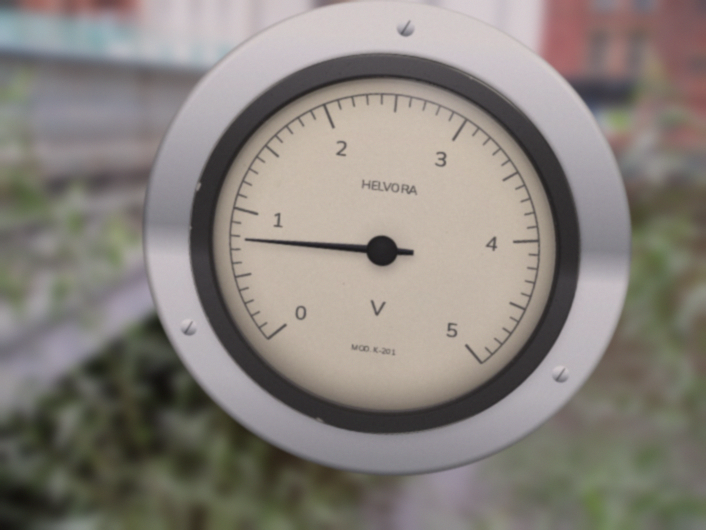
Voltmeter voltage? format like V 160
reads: V 0.8
